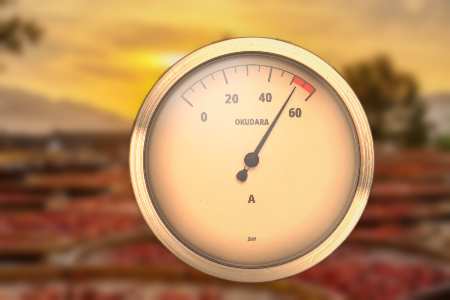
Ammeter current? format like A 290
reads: A 52.5
